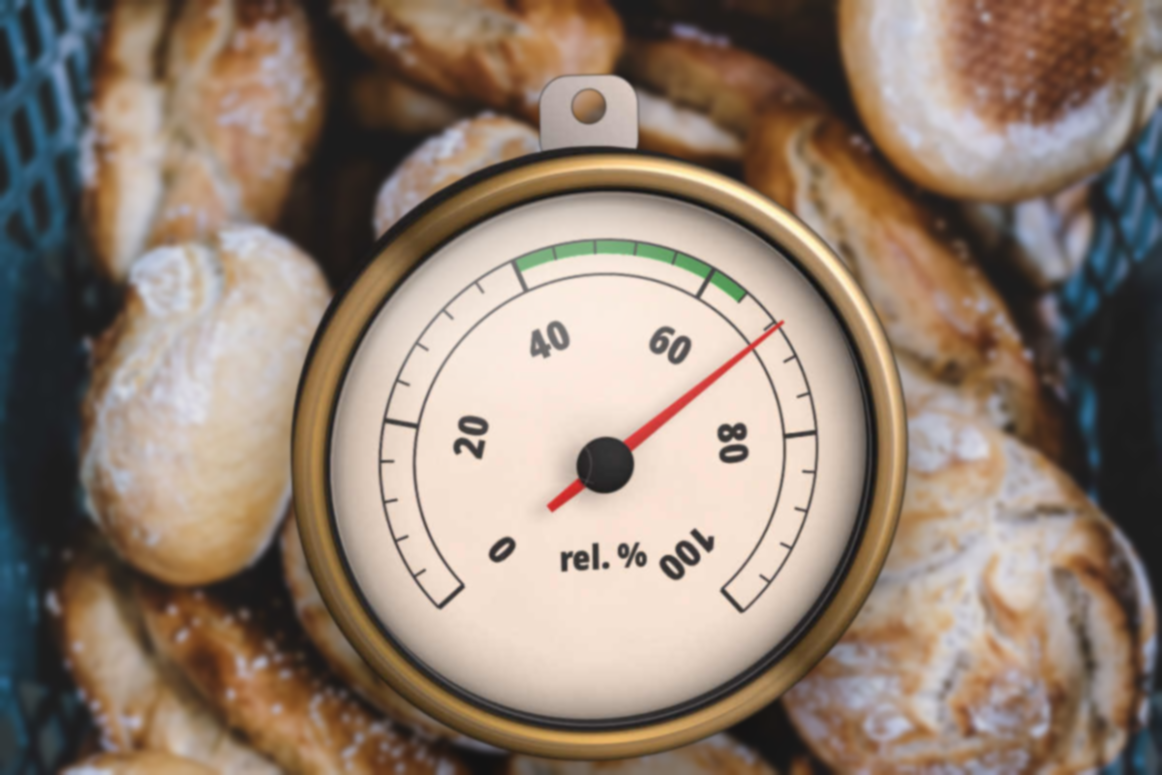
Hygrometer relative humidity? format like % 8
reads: % 68
